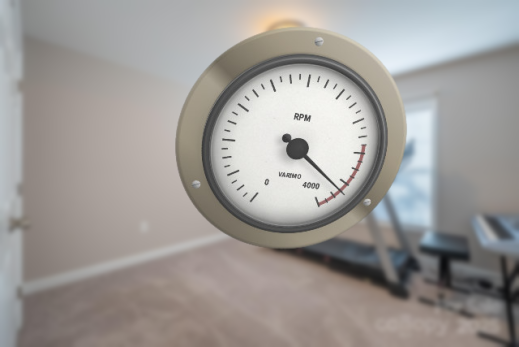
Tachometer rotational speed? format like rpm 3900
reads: rpm 3700
